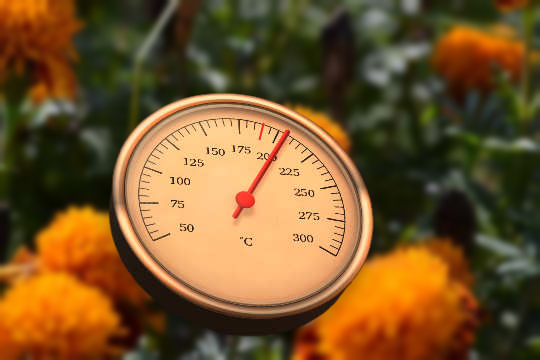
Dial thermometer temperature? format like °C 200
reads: °C 205
